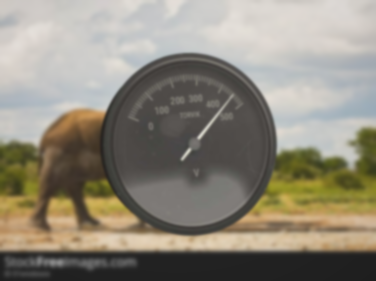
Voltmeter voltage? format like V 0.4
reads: V 450
